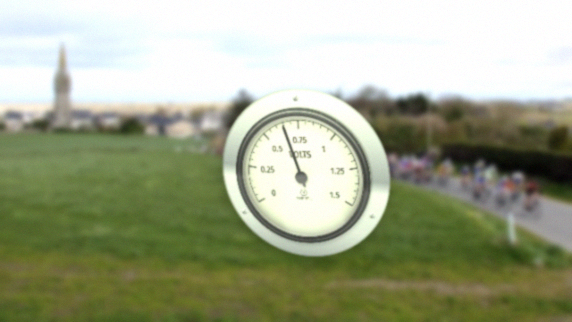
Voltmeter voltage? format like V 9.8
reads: V 0.65
